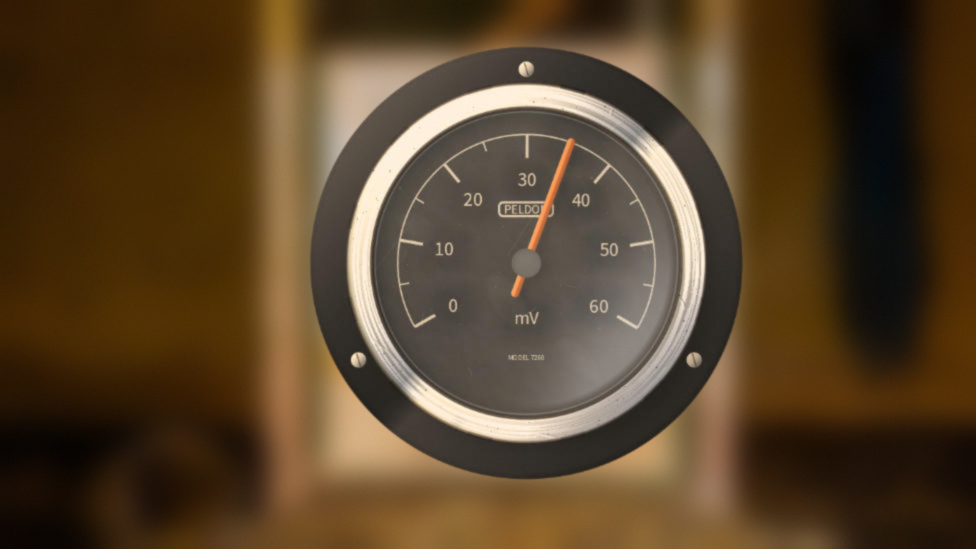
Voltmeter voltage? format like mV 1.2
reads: mV 35
